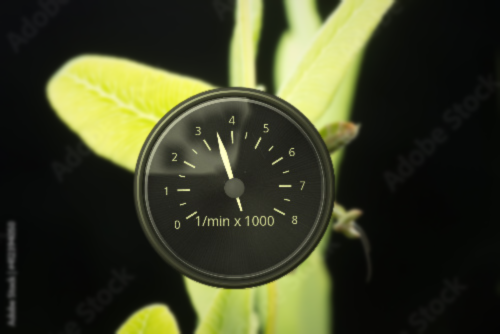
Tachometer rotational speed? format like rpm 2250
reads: rpm 3500
